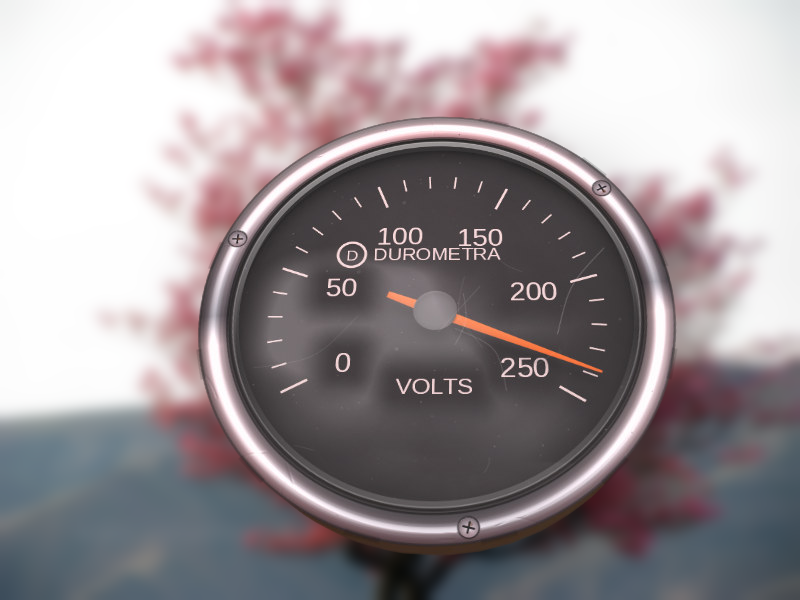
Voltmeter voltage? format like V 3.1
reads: V 240
